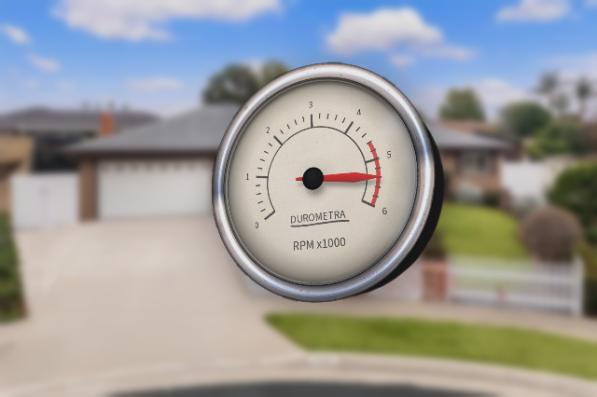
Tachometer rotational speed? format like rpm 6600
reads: rpm 5400
